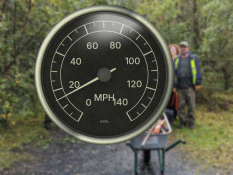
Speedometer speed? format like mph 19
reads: mph 15
